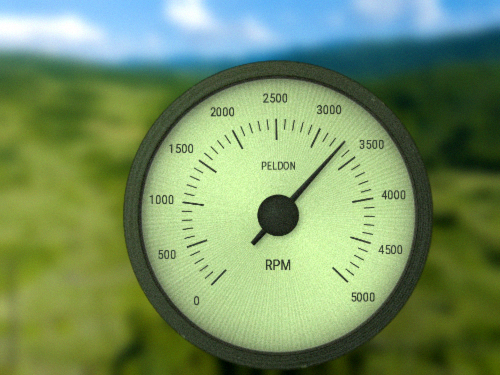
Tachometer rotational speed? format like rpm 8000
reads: rpm 3300
